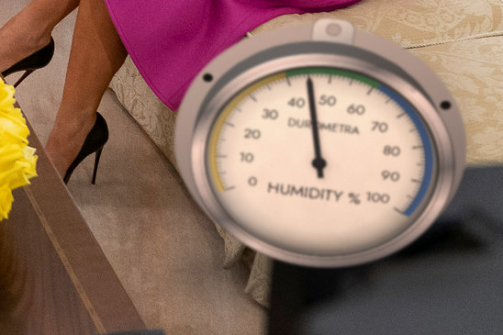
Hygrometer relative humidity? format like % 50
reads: % 45
